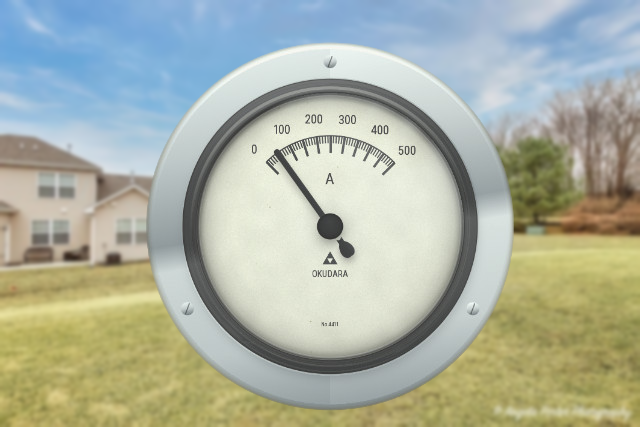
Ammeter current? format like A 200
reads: A 50
